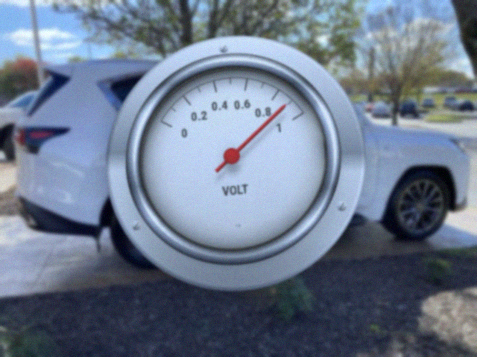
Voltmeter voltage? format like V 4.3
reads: V 0.9
